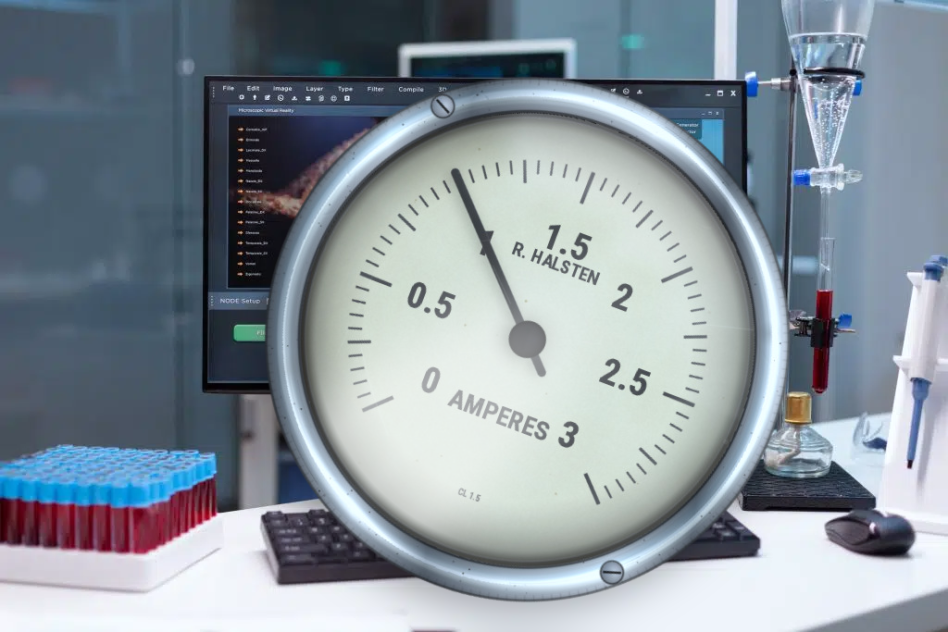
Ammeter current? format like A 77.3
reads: A 1
